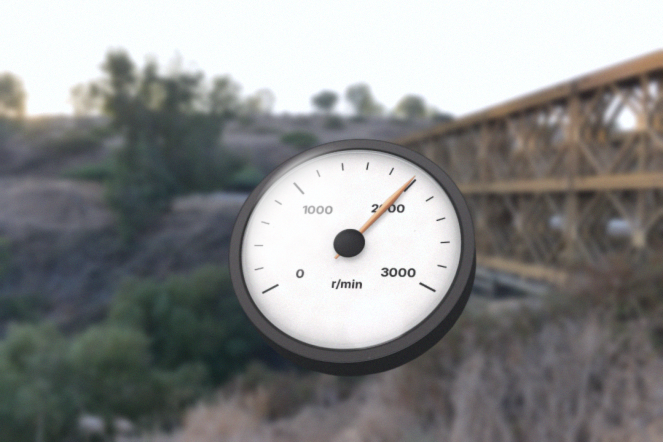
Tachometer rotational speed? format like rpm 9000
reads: rpm 2000
